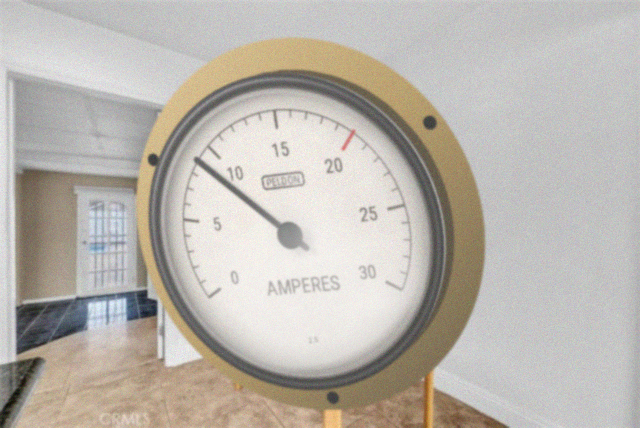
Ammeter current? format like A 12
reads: A 9
